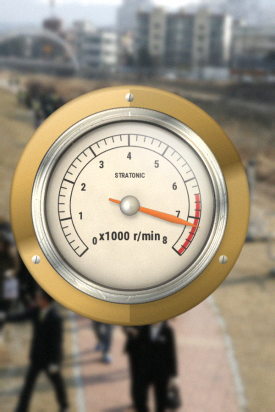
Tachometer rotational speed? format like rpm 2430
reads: rpm 7200
